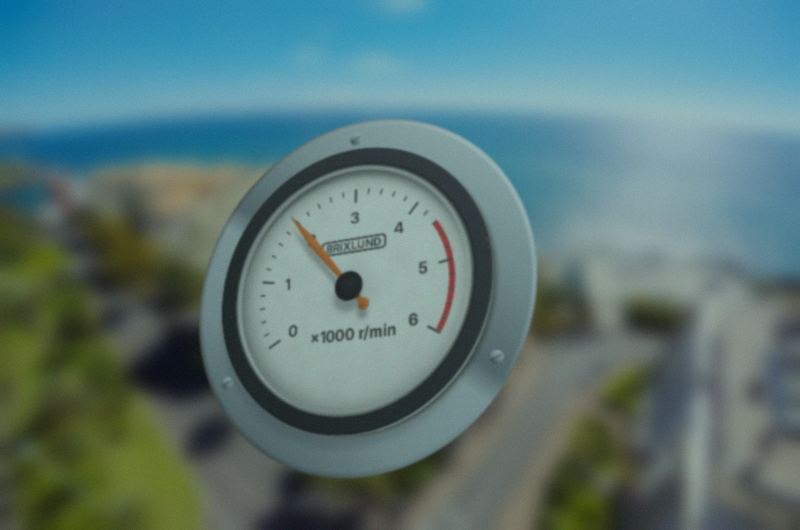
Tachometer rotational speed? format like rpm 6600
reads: rpm 2000
